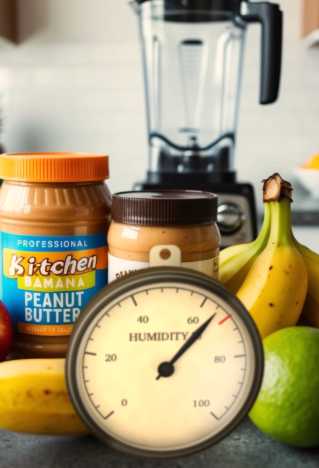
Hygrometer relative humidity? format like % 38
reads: % 64
